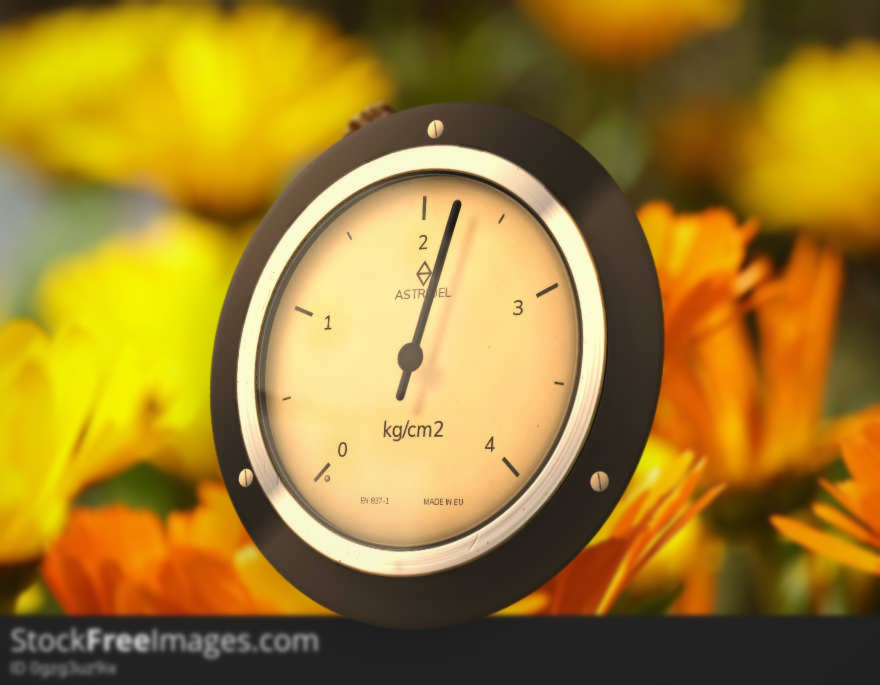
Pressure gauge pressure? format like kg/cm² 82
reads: kg/cm² 2.25
